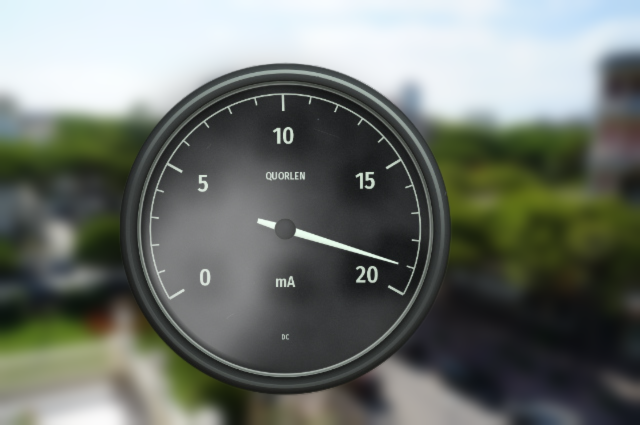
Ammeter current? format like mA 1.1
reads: mA 19
